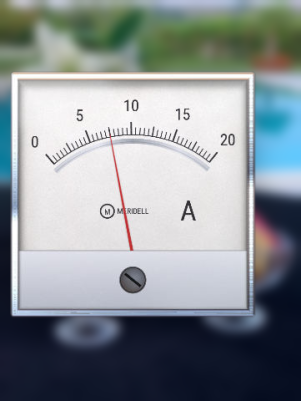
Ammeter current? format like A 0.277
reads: A 7.5
